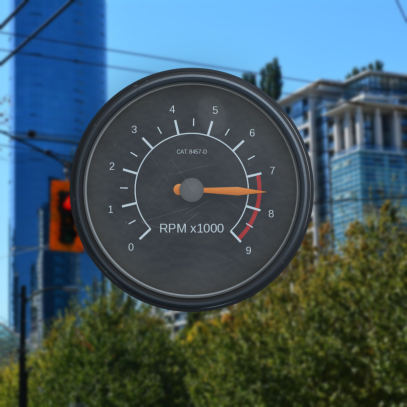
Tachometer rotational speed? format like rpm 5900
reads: rpm 7500
